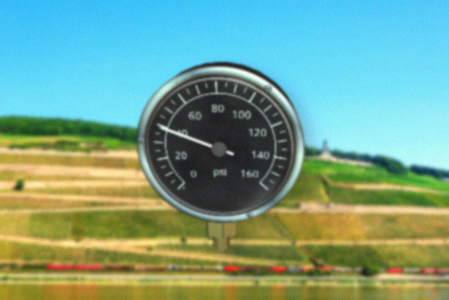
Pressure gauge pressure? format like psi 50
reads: psi 40
